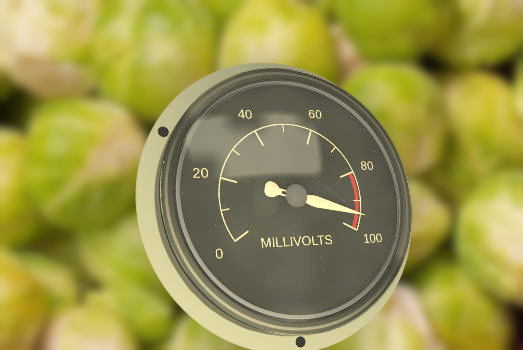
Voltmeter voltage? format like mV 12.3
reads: mV 95
